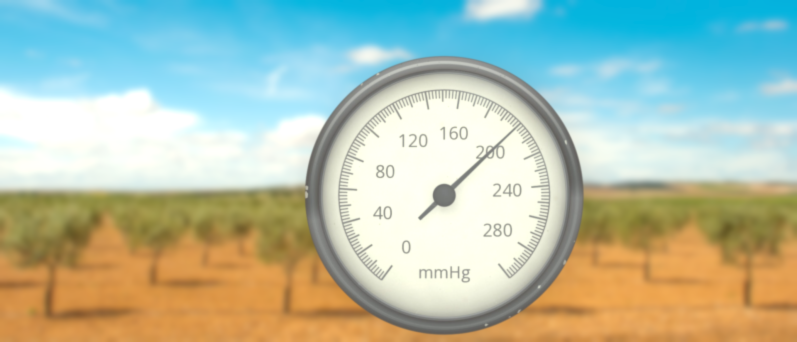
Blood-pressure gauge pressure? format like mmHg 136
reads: mmHg 200
